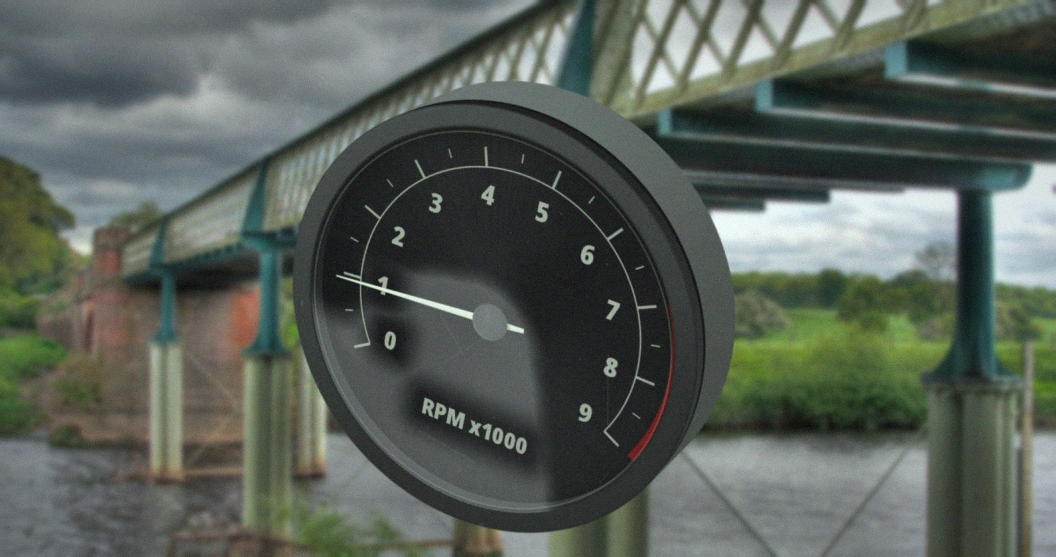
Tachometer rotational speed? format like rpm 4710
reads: rpm 1000
